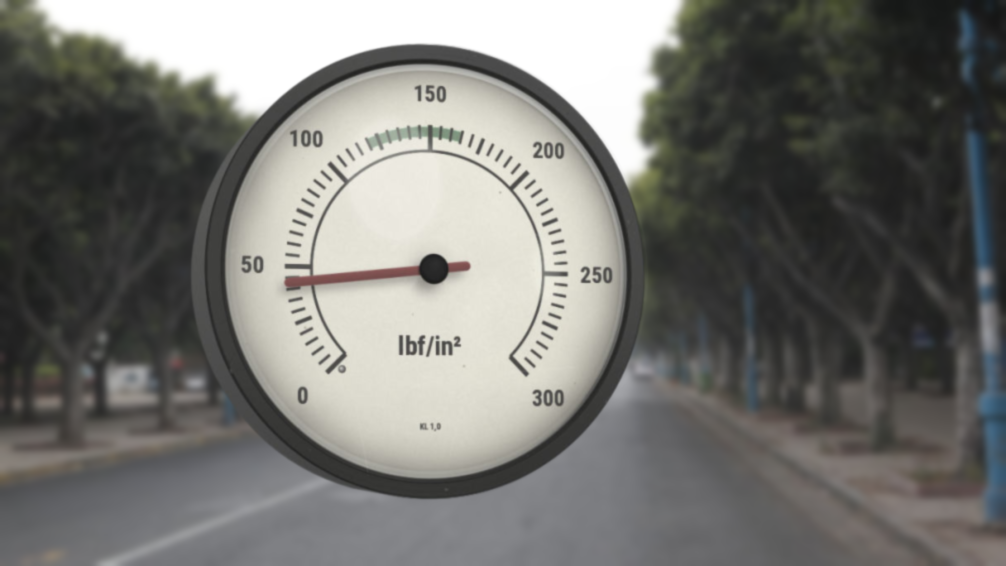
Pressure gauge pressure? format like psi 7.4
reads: psi 42.5
